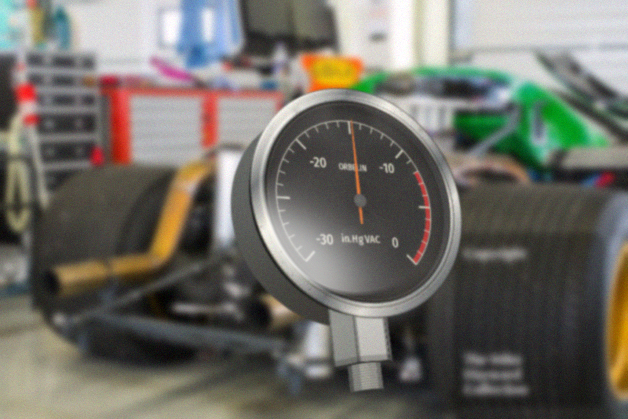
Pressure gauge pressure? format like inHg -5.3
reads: inHg -15
